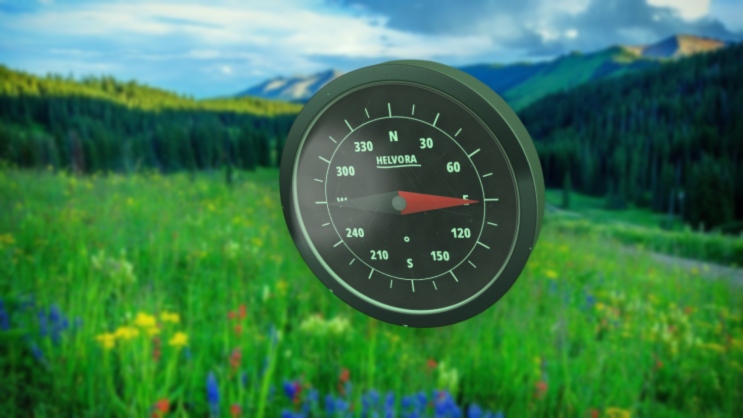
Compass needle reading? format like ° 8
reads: ° 90
